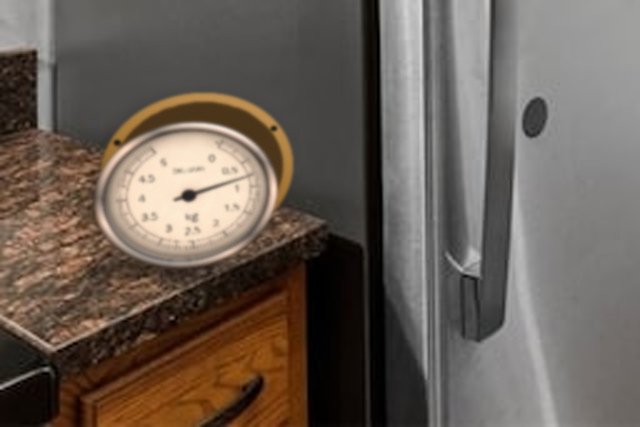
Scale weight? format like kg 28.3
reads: kg 0.75
